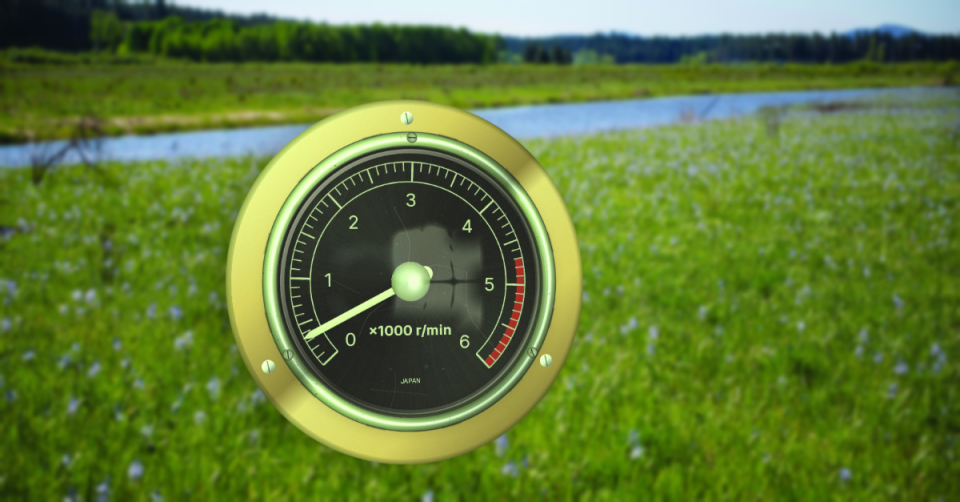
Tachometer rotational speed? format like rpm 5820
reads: rpm 350
